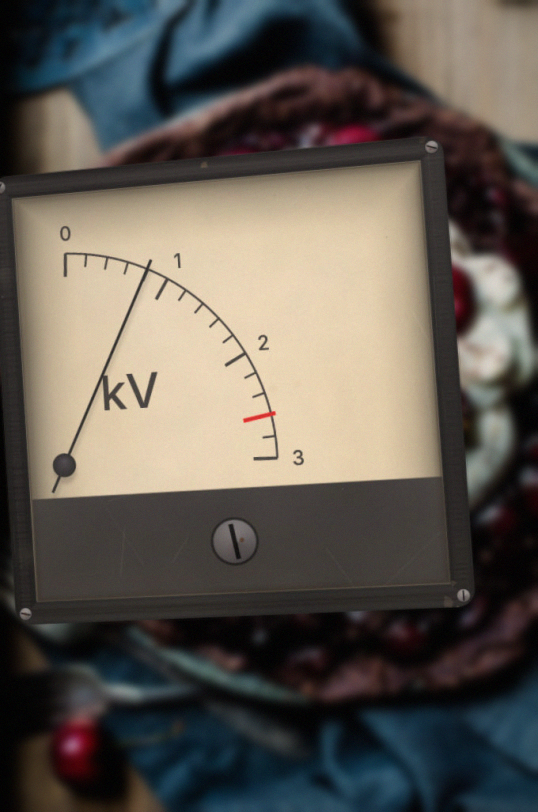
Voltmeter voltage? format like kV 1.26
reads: kV 0.8
